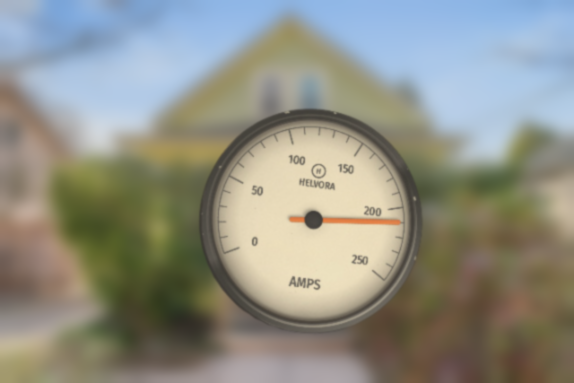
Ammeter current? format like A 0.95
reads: A 210
